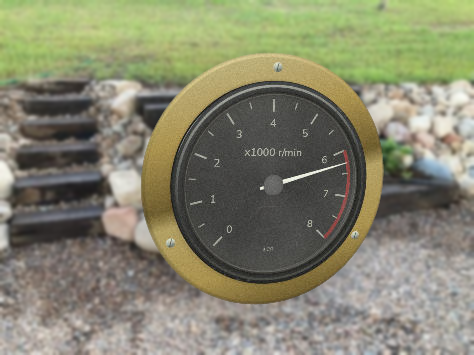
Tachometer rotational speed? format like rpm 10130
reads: rpm 6250
